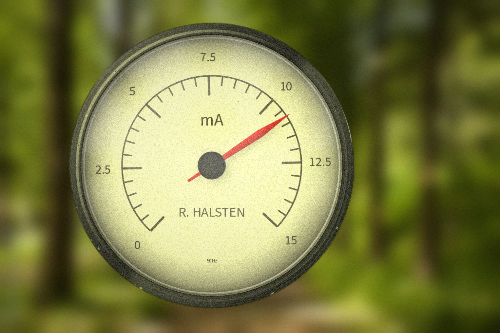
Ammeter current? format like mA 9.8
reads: mA 10.75
